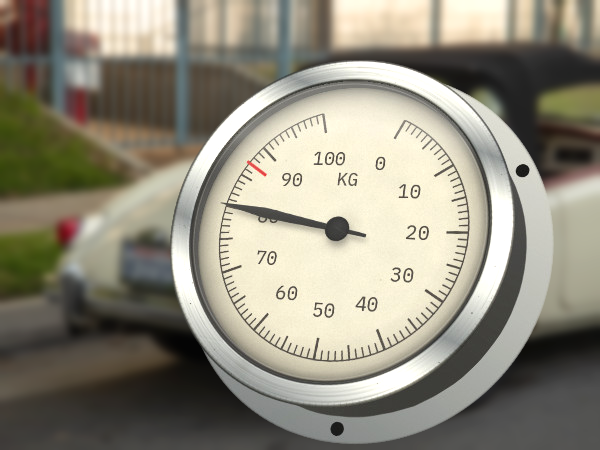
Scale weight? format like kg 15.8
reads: kg 80
